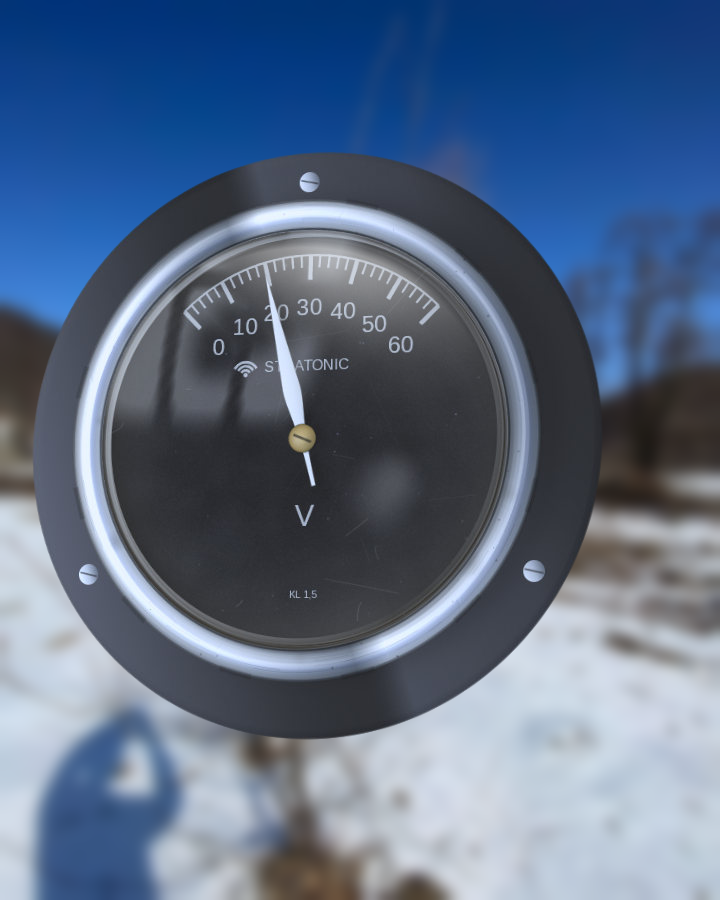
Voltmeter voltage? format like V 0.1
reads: V 20
